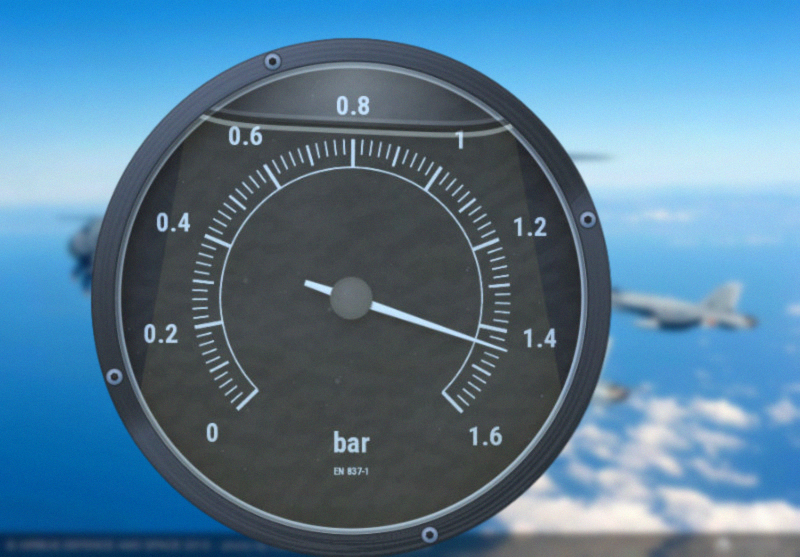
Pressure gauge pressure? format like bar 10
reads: bar 1.44
